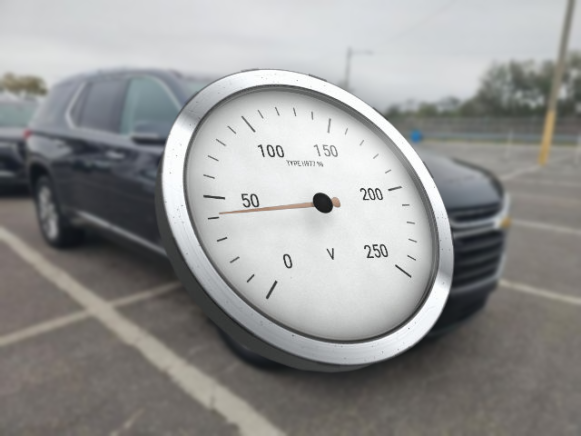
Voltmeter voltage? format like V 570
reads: V 40
